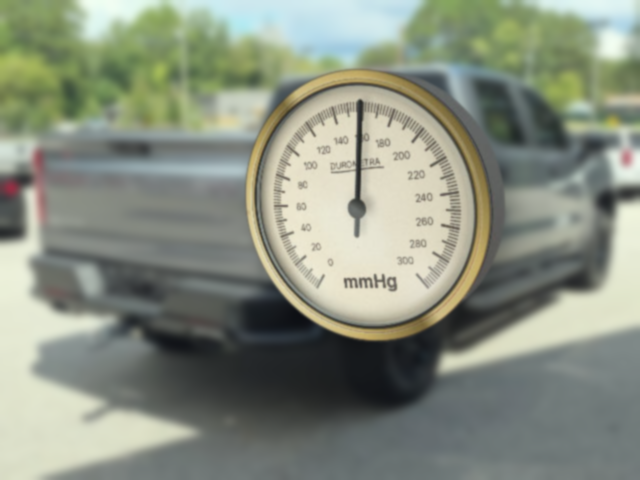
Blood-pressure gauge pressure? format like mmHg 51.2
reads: mmHg 160
